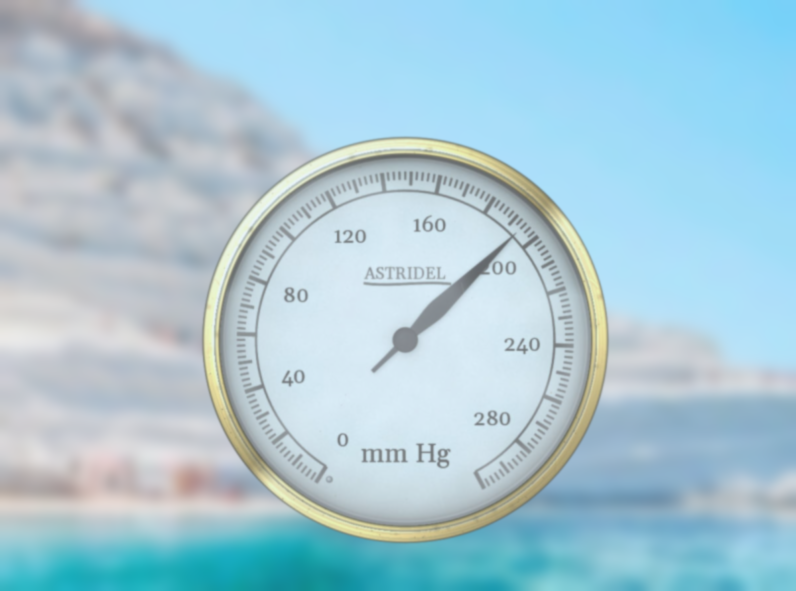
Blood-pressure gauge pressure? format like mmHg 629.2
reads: mmHg 194
